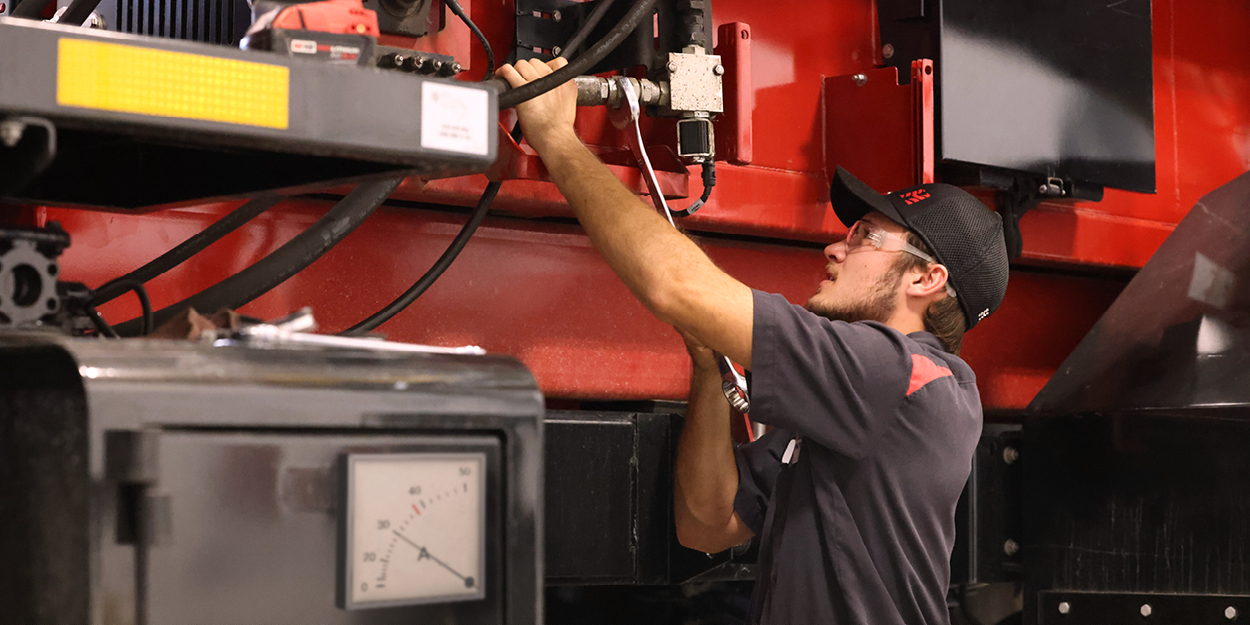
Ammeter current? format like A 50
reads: A 30
